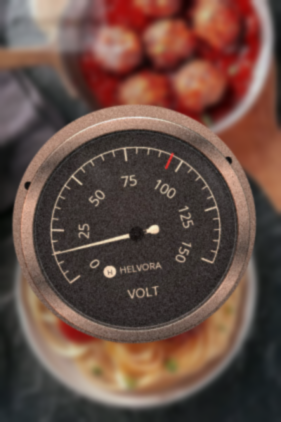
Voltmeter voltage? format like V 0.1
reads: V 15
